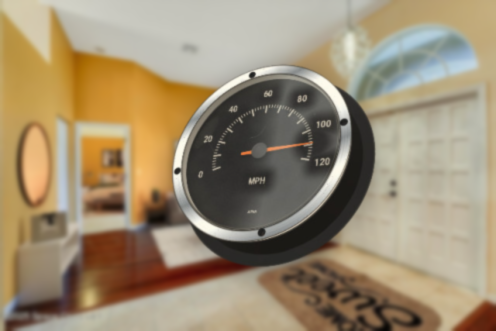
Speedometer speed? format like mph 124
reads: mph 110
